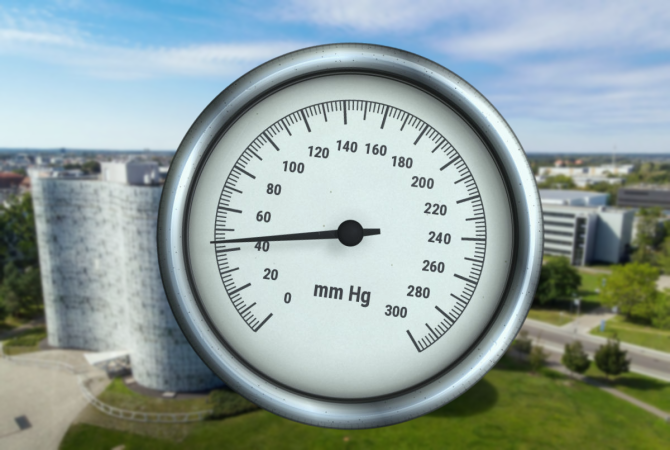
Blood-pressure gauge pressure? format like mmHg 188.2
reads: mmHg 44
